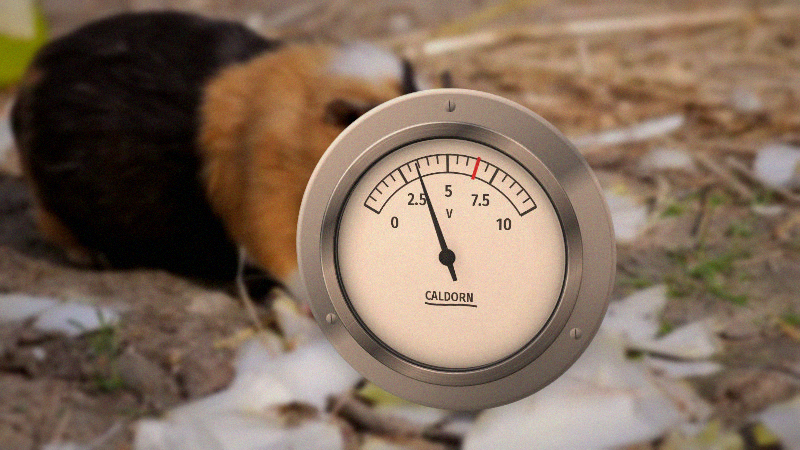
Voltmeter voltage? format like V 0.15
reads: V 3.5
